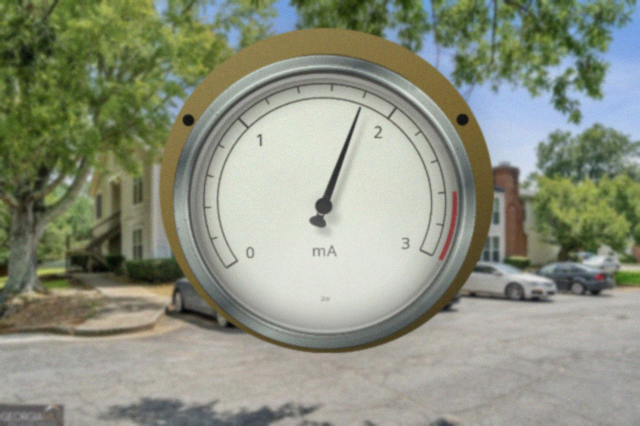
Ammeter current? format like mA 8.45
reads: mA 1.8
